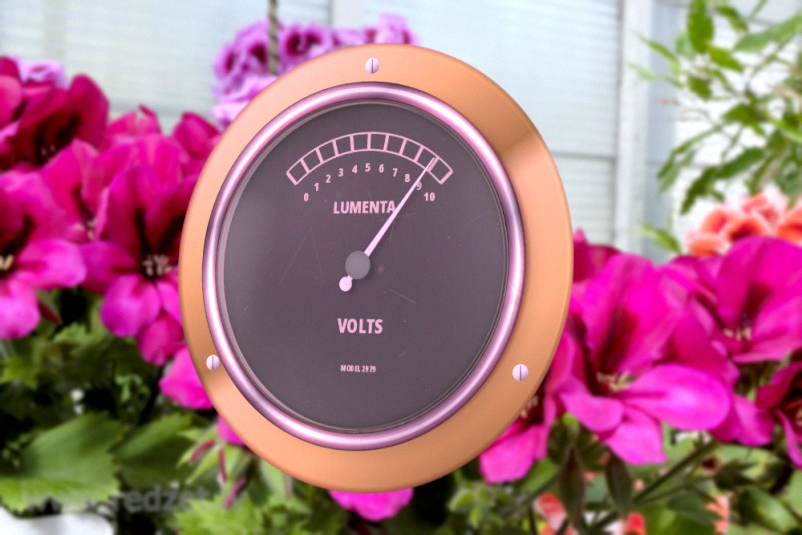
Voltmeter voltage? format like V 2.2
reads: V 9
